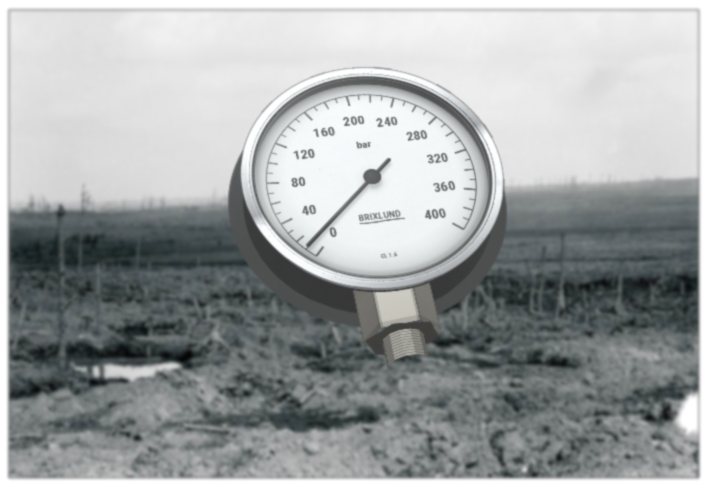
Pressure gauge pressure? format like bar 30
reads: bar 10
